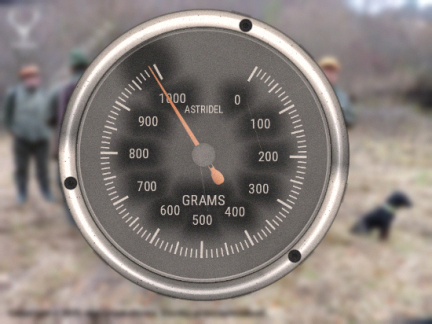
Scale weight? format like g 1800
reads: g 990
